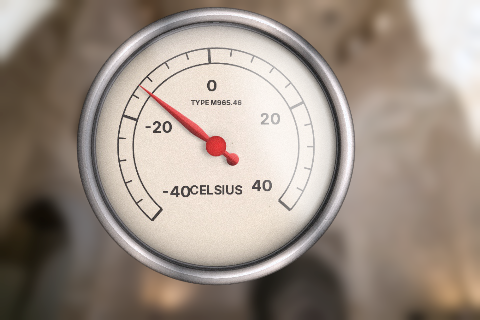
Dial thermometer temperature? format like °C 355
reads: °C -14
